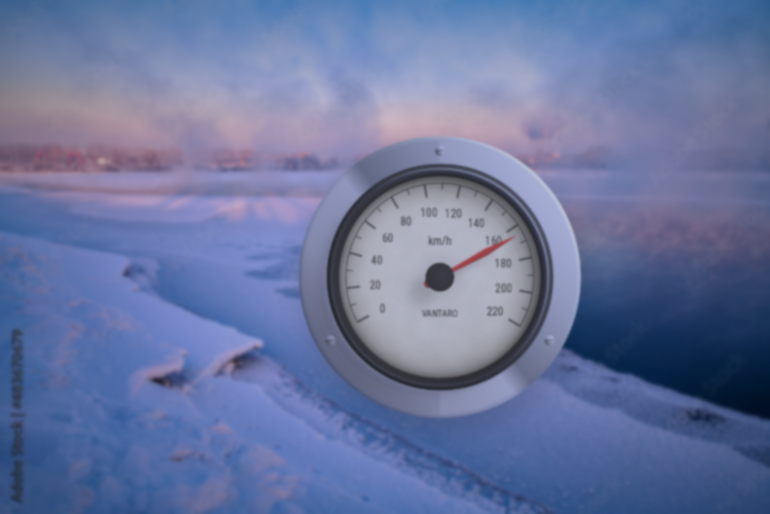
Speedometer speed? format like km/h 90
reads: km/h 165
